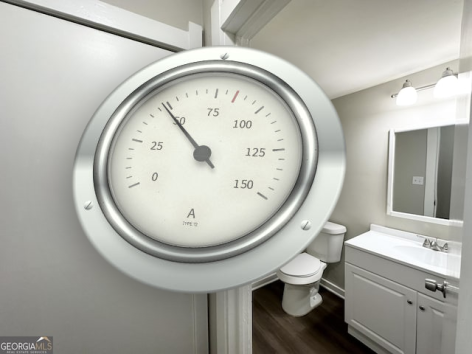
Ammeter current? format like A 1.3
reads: A 47.5
